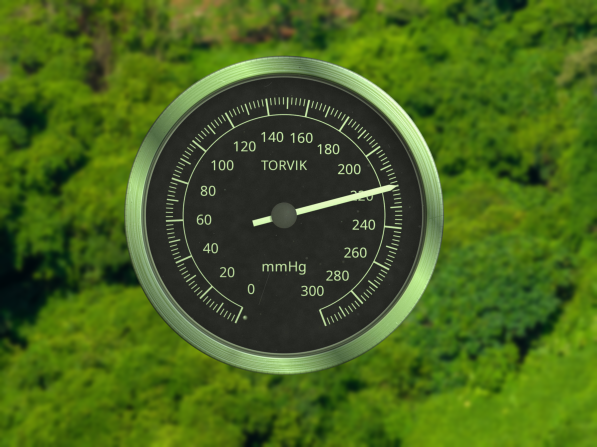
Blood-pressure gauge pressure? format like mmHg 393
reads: mmHg 220
